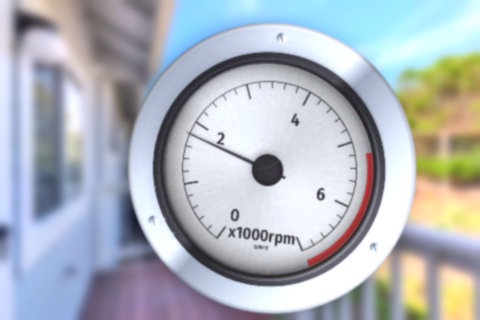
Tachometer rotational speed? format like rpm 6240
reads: rpm 1800
